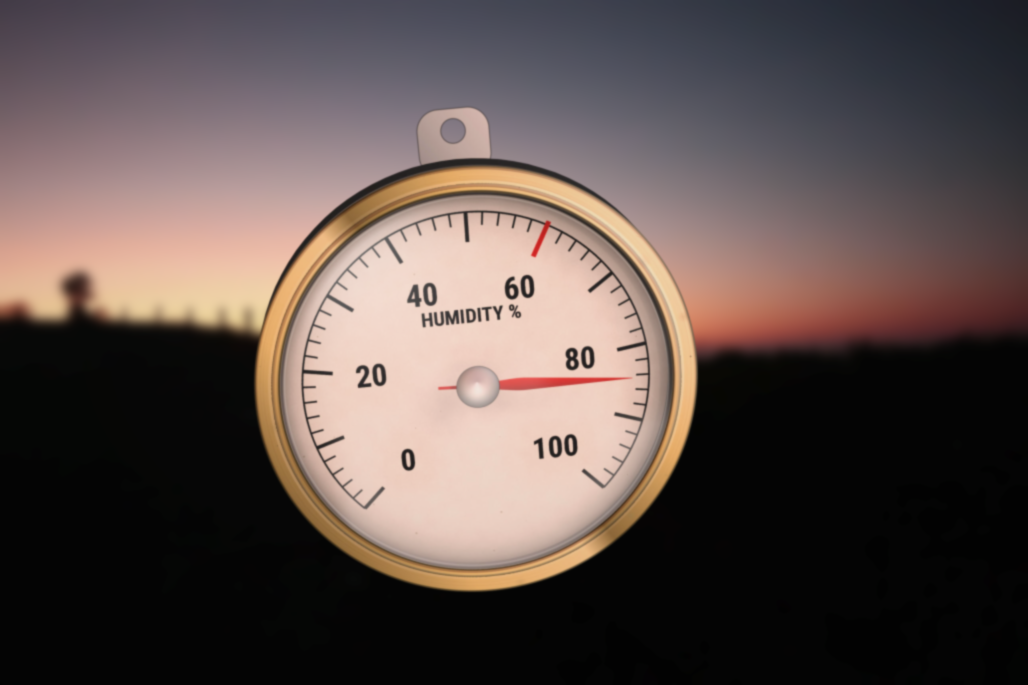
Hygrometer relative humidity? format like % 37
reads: % 84
